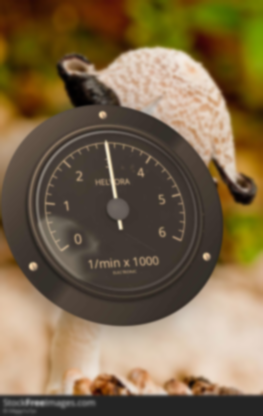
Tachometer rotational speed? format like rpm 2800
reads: rpm 3000
